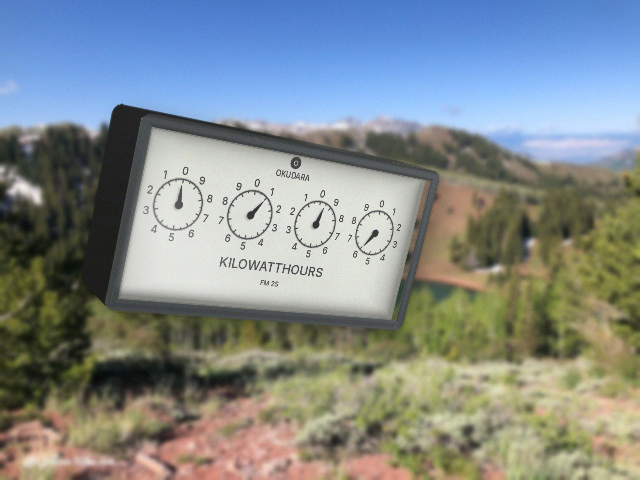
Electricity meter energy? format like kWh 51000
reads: kWh 96
